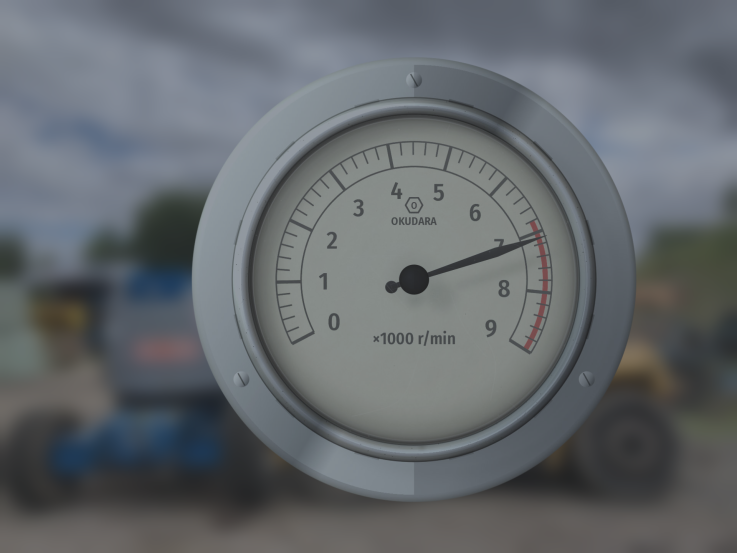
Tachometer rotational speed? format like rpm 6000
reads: rpm 7100
